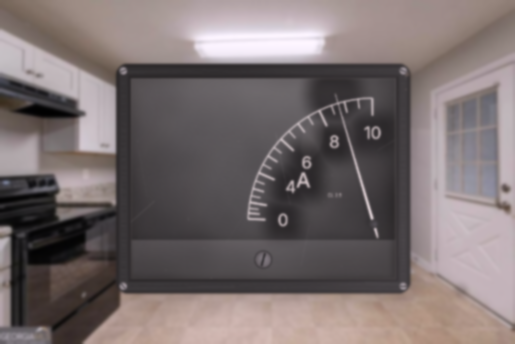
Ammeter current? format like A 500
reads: A 8.75
